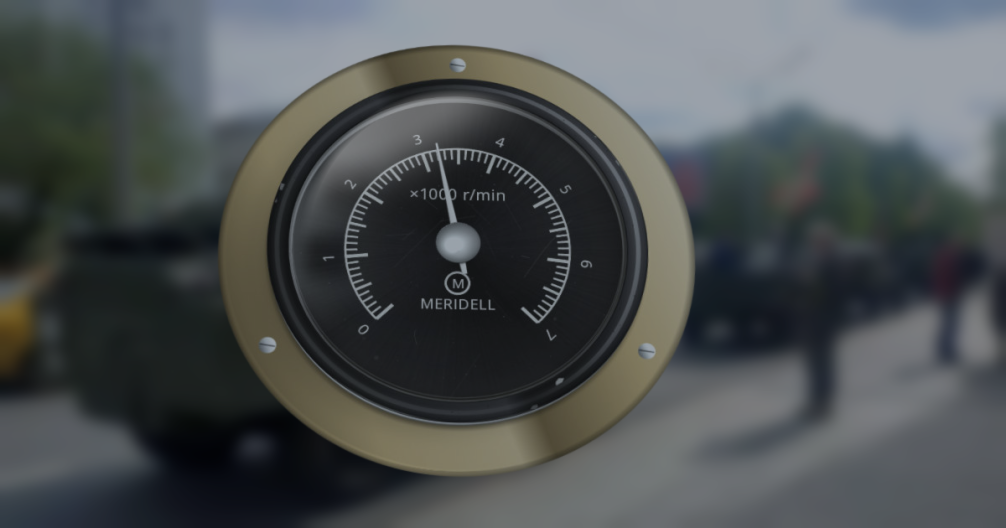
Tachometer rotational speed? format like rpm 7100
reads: rpm 3200
